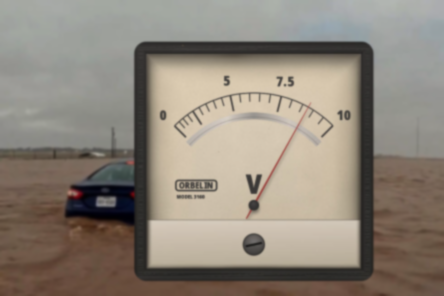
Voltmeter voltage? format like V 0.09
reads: V 8.75
